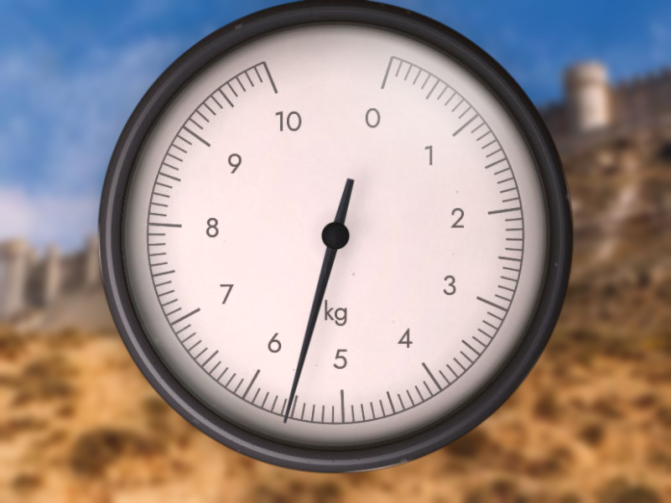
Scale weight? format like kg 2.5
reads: kg 5.55
